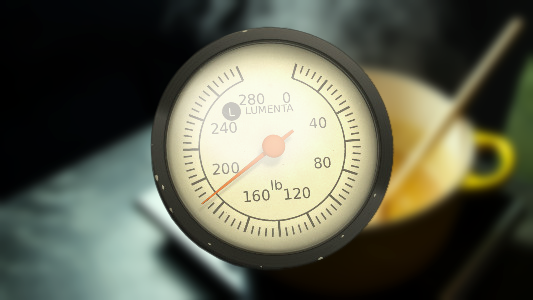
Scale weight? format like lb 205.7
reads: lb 188
